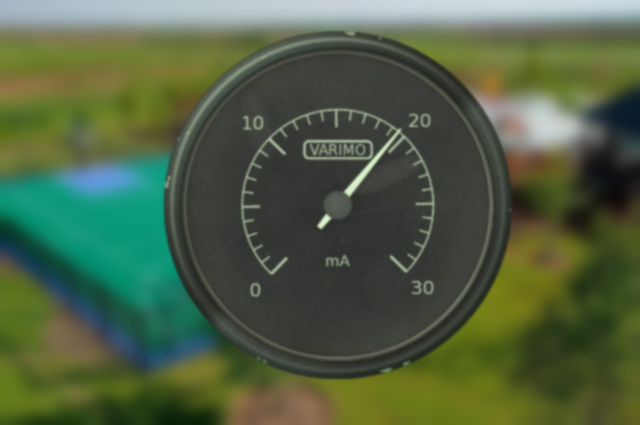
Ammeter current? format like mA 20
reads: mA 19.5
